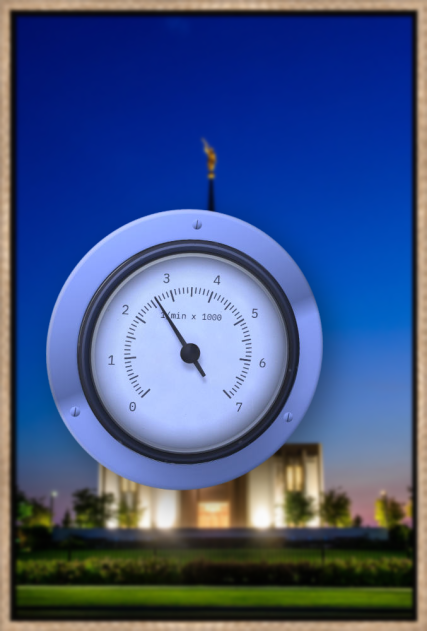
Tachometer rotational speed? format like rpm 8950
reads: rpm 2600
